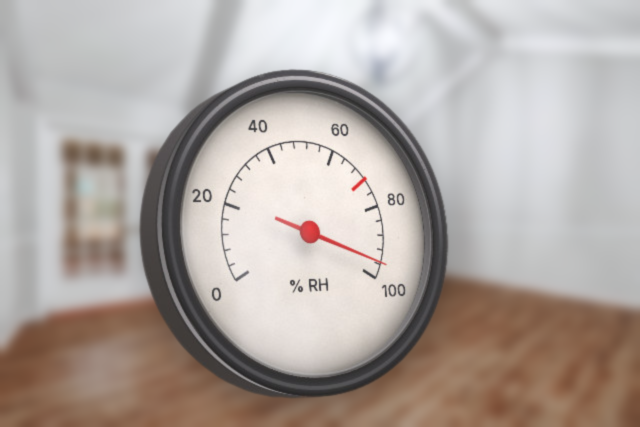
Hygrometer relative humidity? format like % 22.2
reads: % 96
